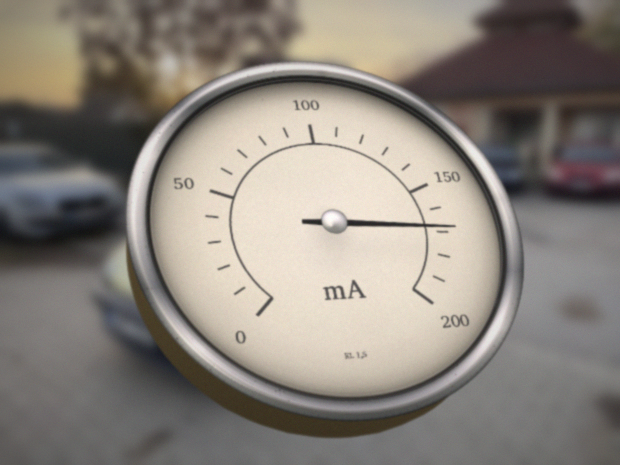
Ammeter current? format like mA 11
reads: mA 170
